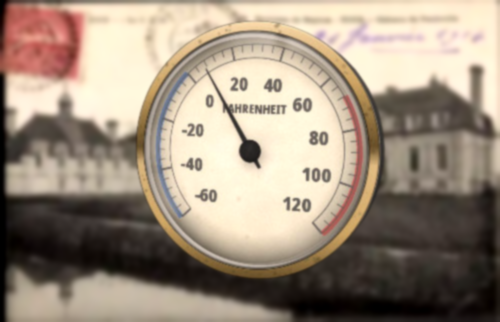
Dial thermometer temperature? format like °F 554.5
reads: °F 8
